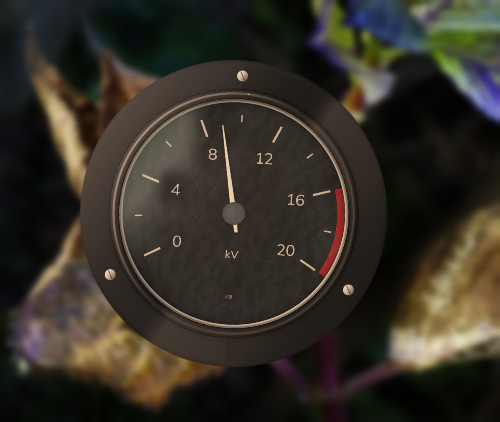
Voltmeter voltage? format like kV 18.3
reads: kV 9
